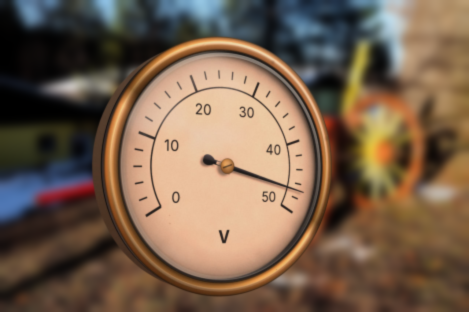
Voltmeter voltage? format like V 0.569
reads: V 47
